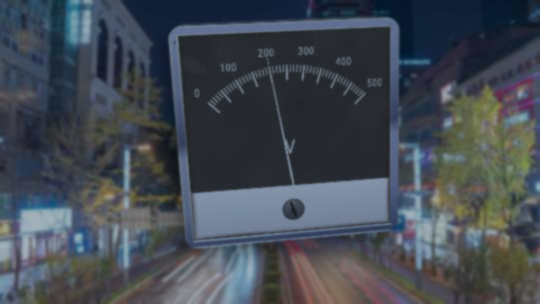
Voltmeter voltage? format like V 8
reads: V 200
